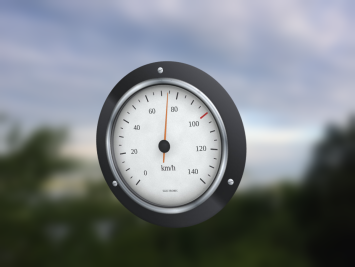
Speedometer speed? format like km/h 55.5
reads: km/h 75
